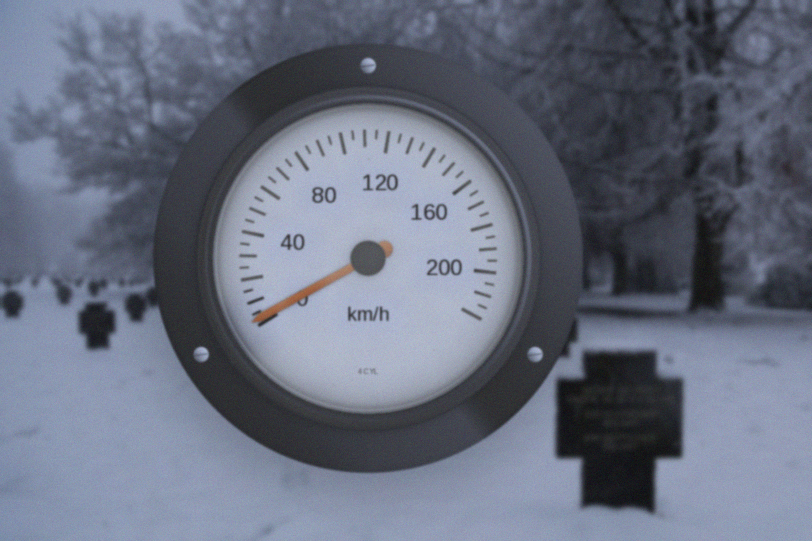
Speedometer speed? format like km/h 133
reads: km/h 2.5
